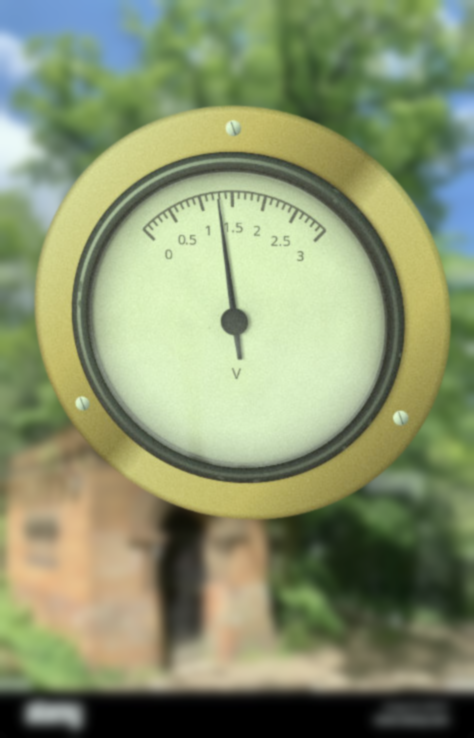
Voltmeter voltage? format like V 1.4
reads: V 1.3
